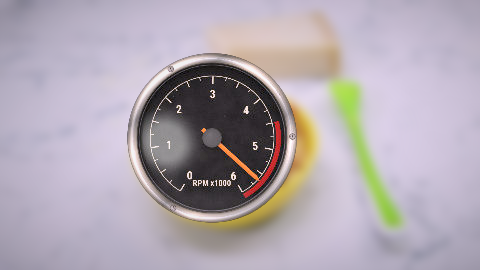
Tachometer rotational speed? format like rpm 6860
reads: rpm 5625
